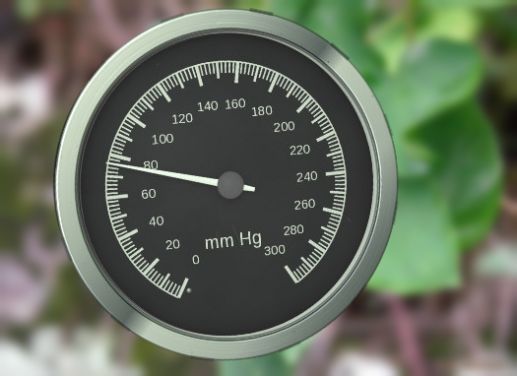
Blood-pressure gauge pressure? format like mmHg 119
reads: mmHg 76
